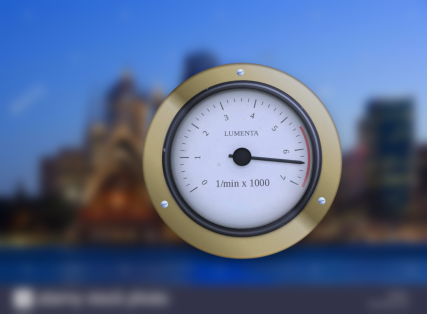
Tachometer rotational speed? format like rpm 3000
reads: rpm 6400
